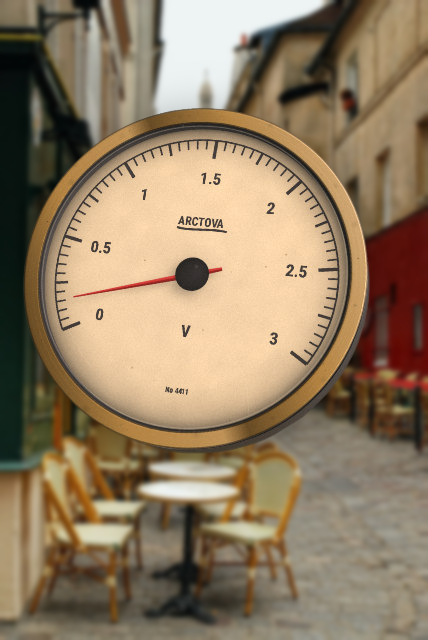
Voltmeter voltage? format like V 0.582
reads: V 0.15
